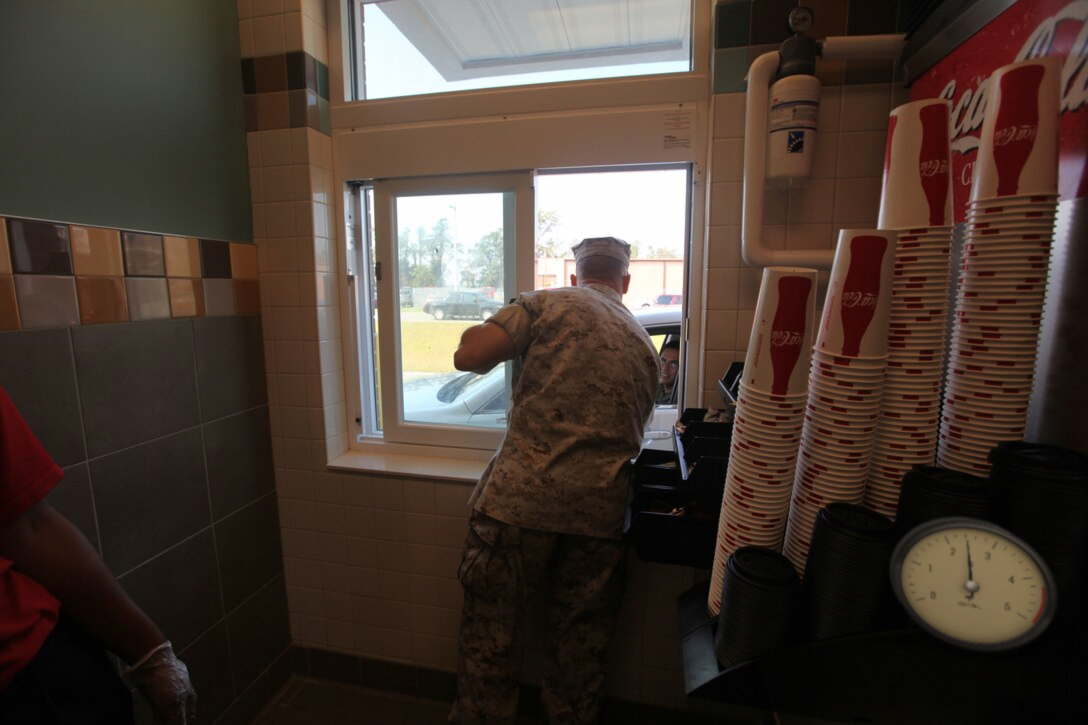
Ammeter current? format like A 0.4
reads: A 2.4
